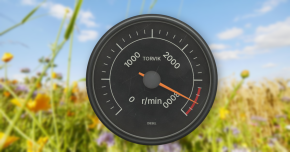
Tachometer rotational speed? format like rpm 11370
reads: rpm 2800
